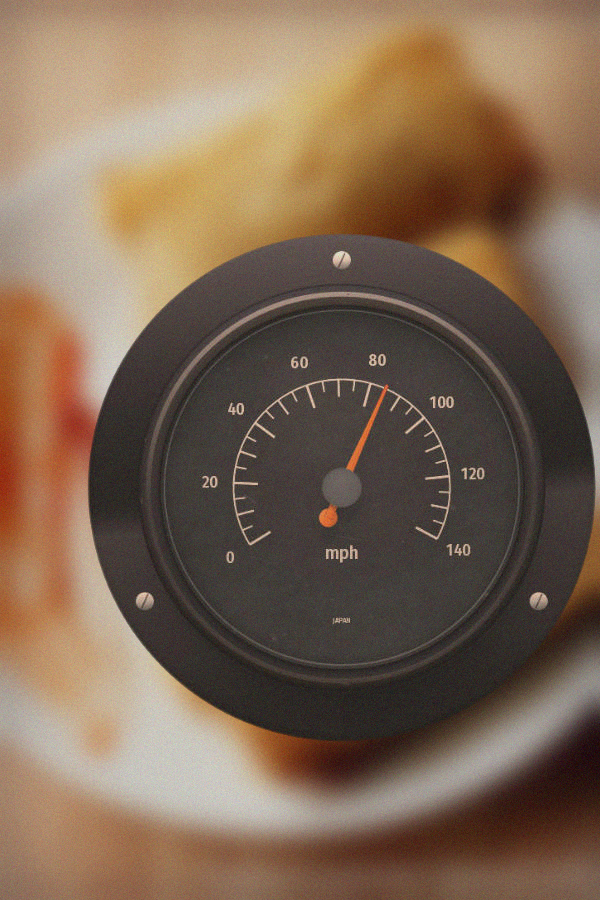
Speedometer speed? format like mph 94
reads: mph 85
